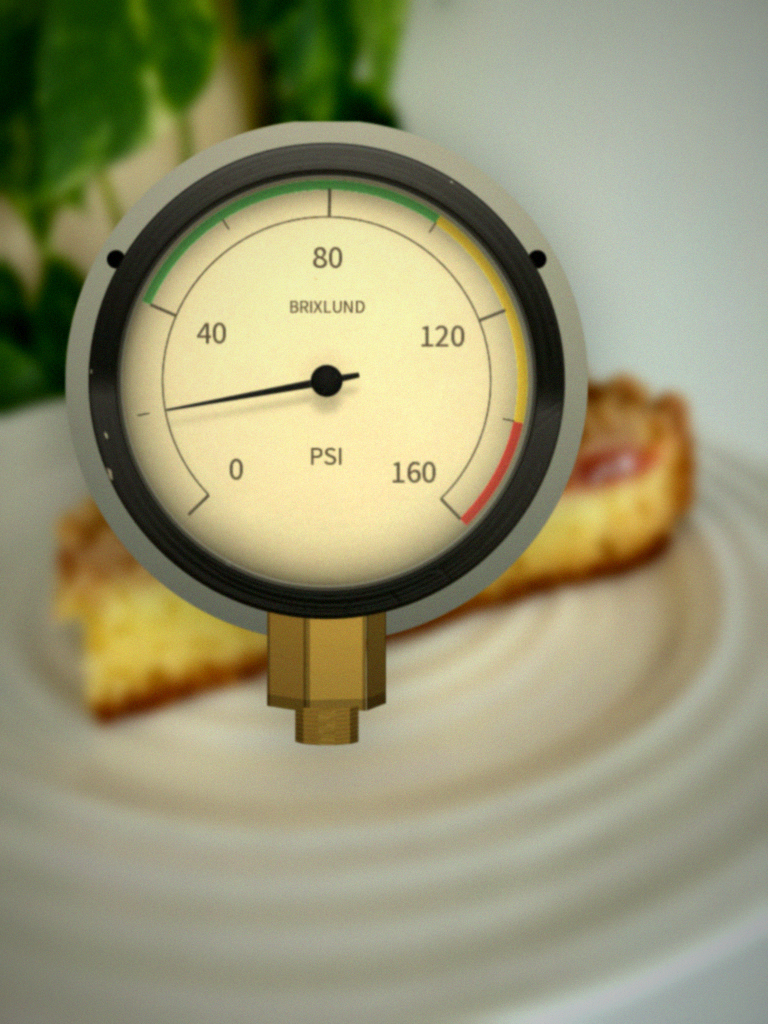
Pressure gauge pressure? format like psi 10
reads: psi 20
